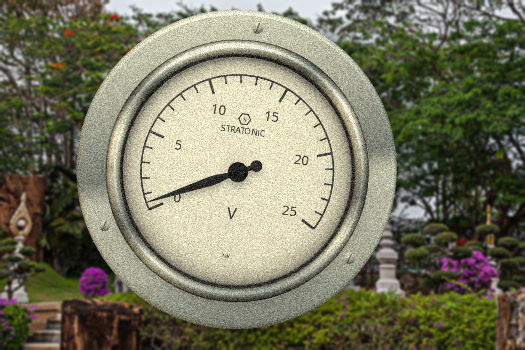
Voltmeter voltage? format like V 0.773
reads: V 0.5
